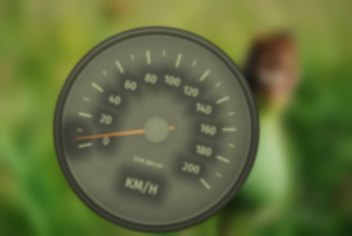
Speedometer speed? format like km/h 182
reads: km/h 5
